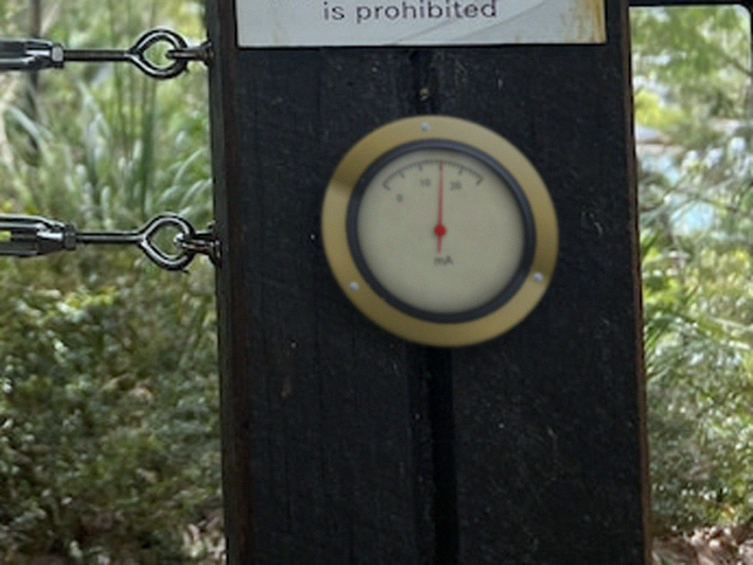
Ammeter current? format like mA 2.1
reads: mA 15
